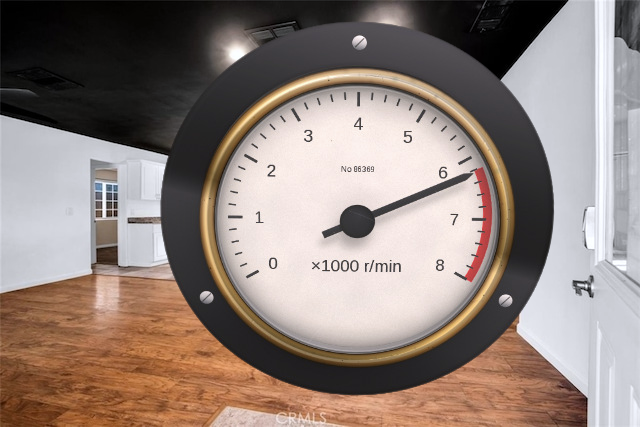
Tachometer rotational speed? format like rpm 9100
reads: rpm 6200
